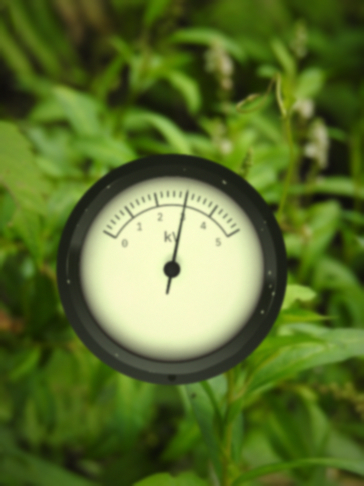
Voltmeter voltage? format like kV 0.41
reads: kV 3
